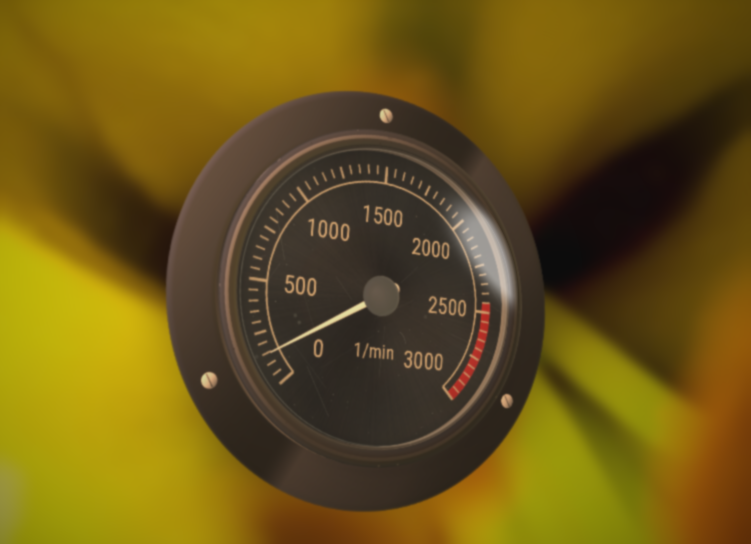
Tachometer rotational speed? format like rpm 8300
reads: rpm 150
